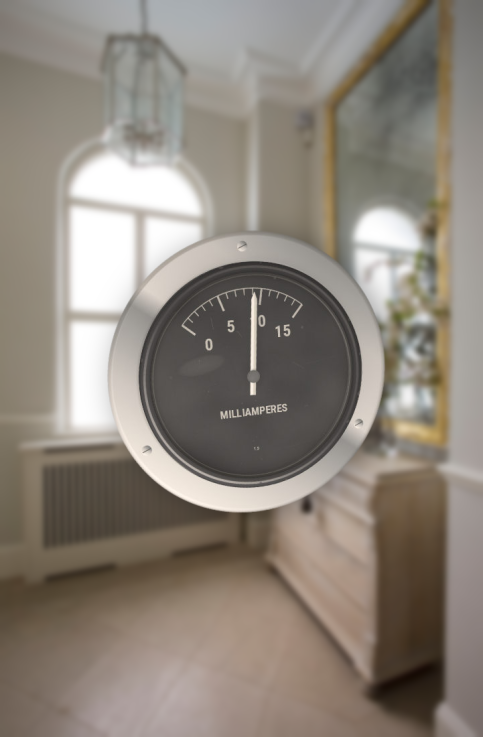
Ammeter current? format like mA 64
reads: mA 9
